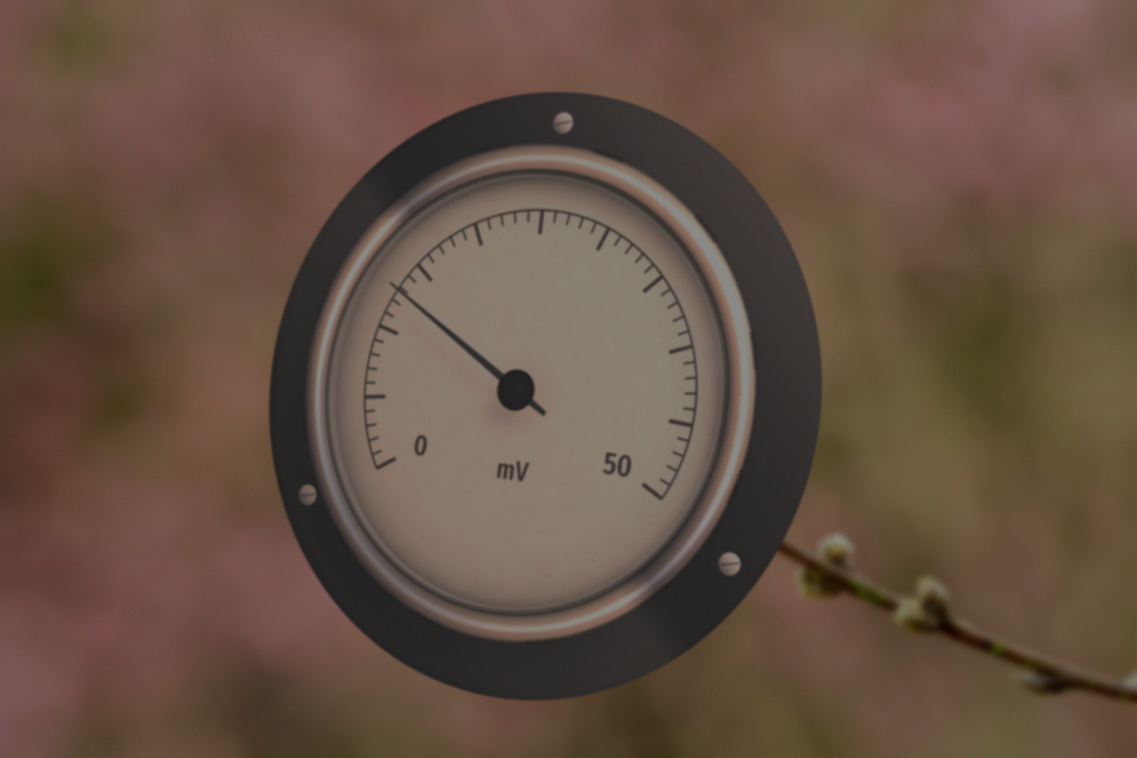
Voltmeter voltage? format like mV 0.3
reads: mV 13
